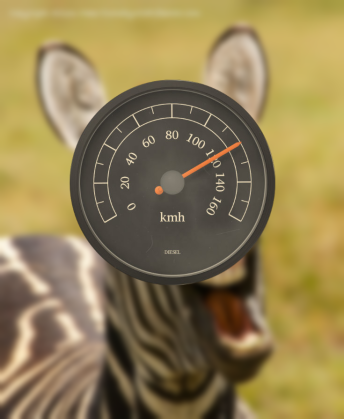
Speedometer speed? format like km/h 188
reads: km/h 120
